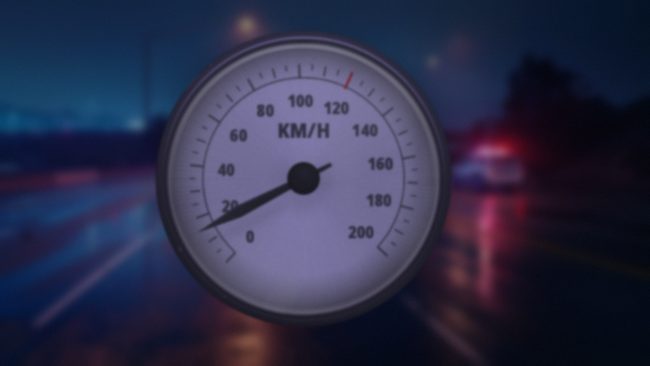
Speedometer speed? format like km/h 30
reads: km/h 15
